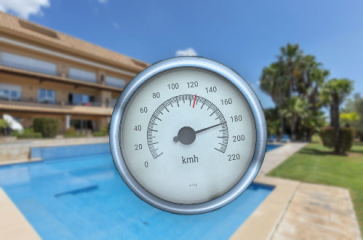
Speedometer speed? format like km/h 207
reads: km/h 180
